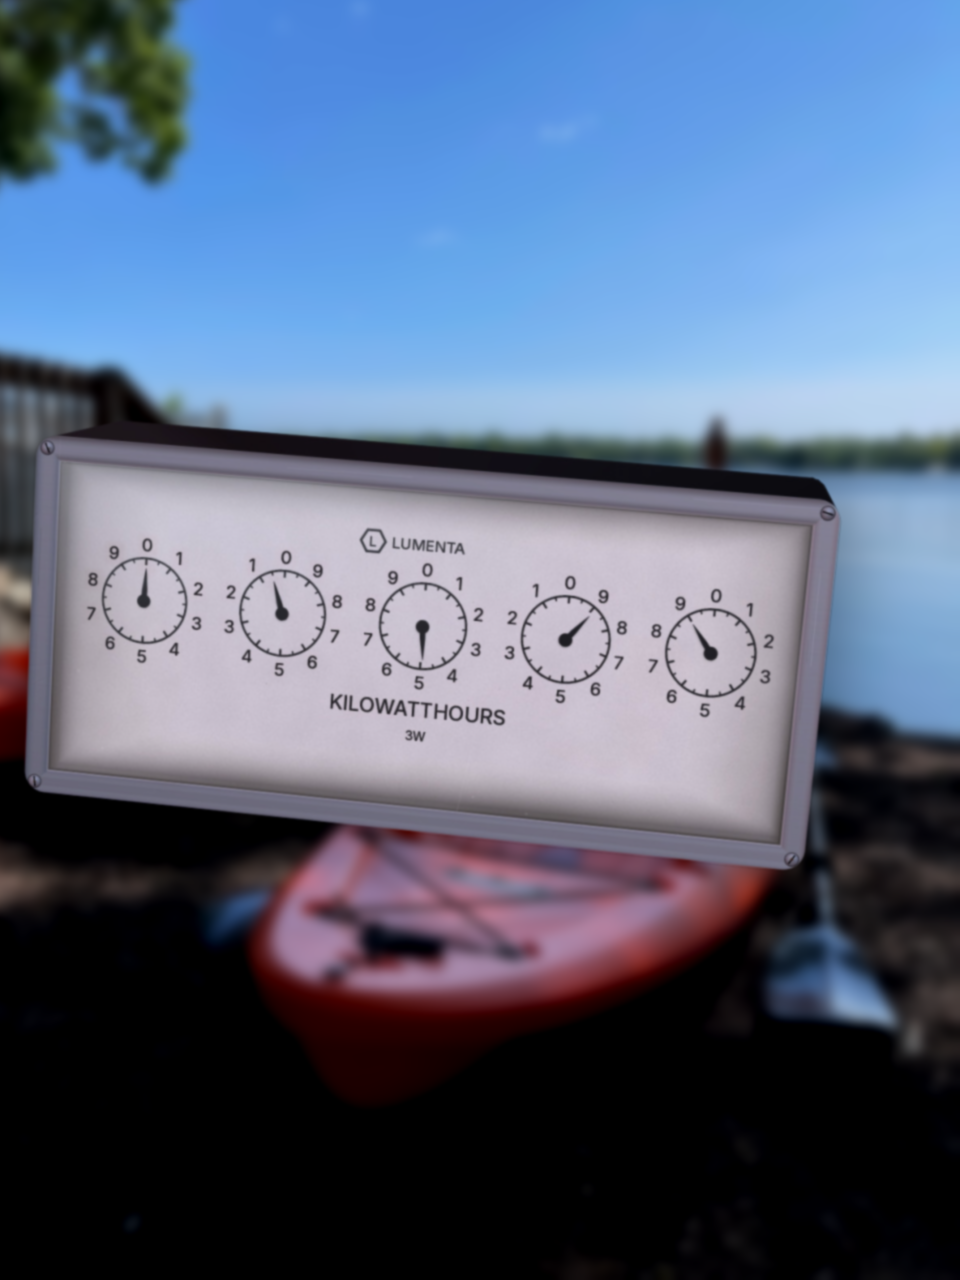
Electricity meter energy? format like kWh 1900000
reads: kWh 489
